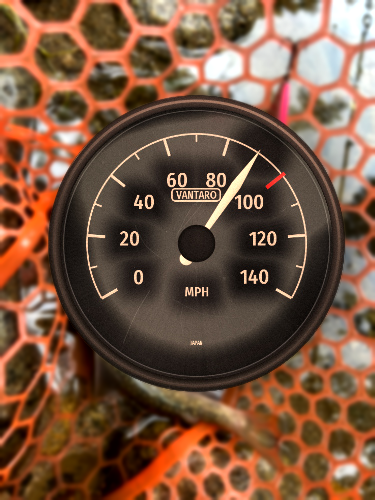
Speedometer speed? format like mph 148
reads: mph 90
